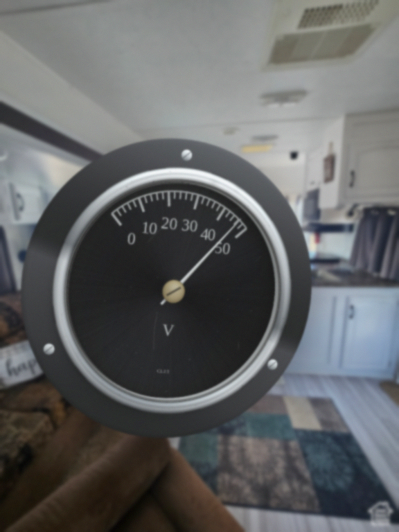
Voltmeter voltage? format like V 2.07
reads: V 46
